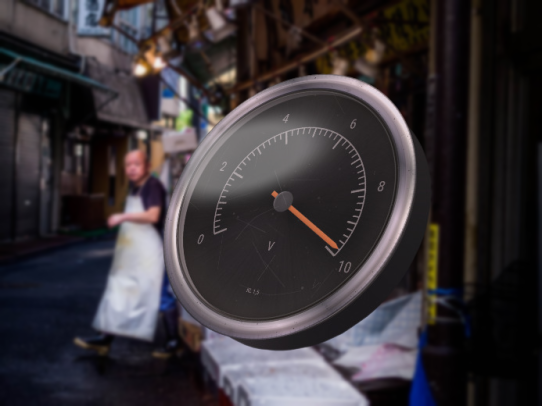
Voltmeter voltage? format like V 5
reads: V 9.8
